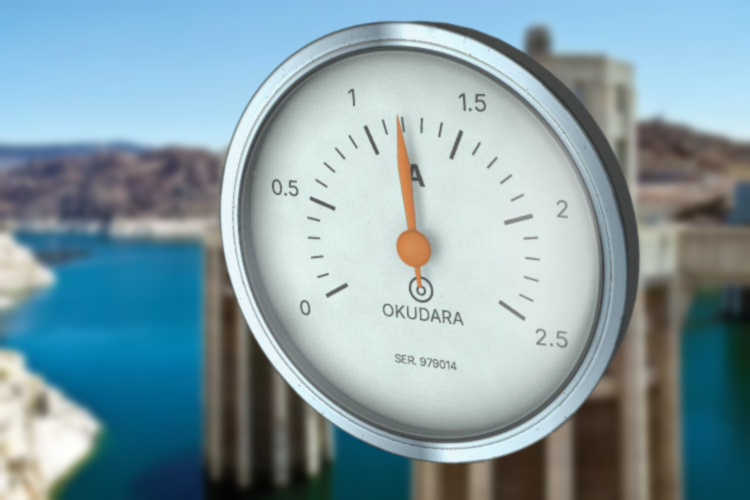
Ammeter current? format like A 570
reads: A 1.2
